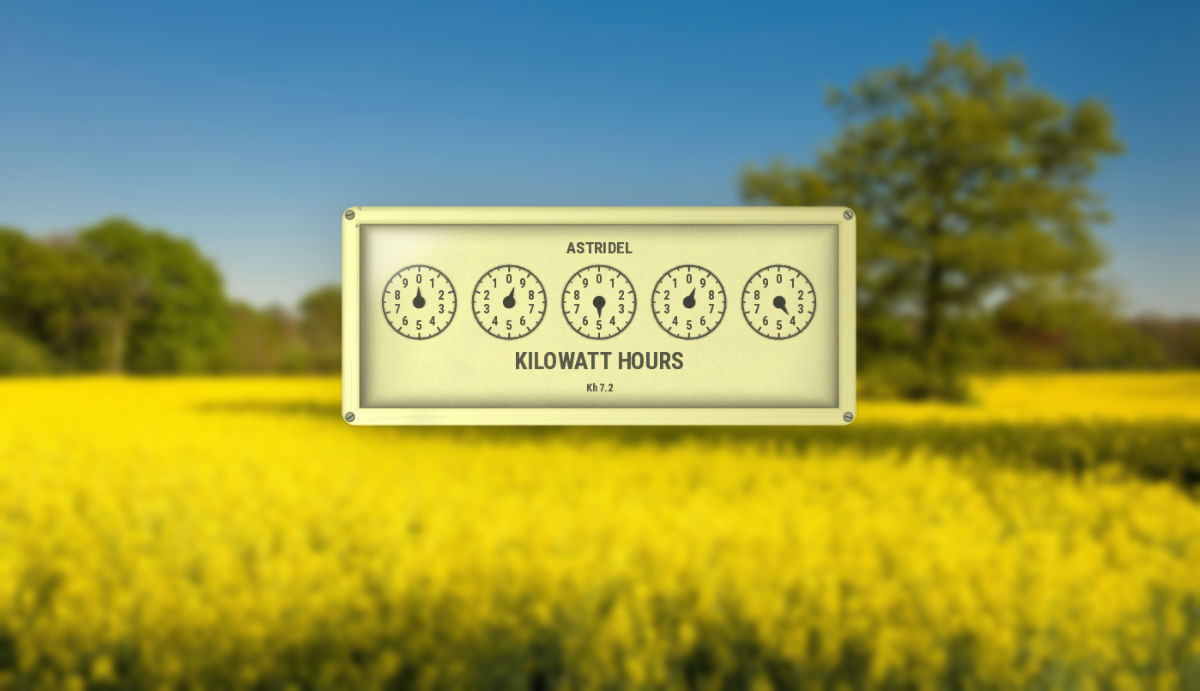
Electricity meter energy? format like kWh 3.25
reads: kWh 99494
